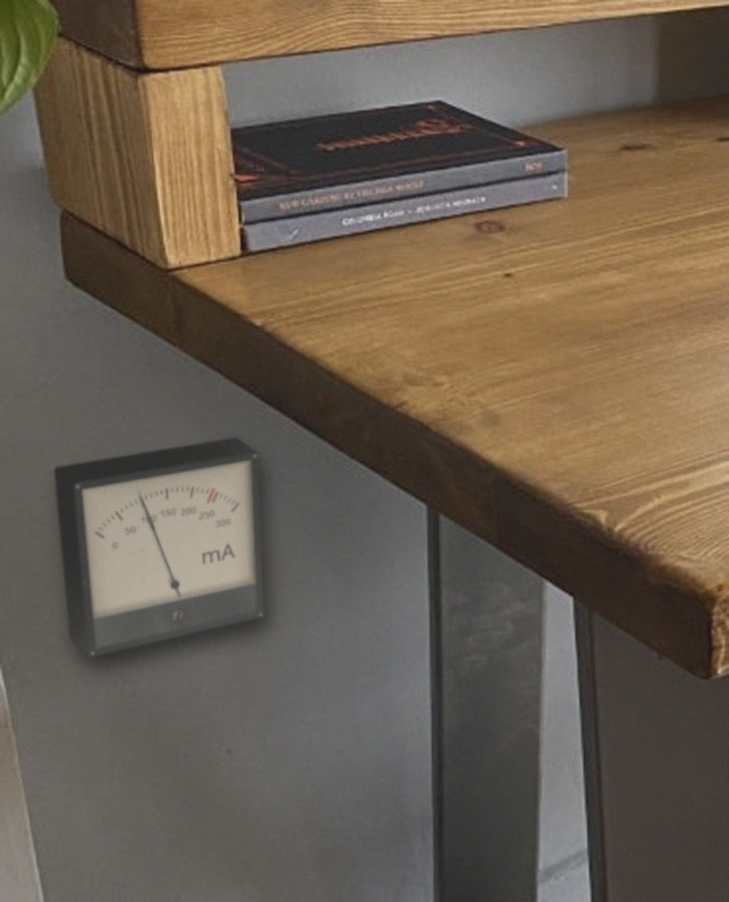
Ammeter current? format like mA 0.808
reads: mA 100
